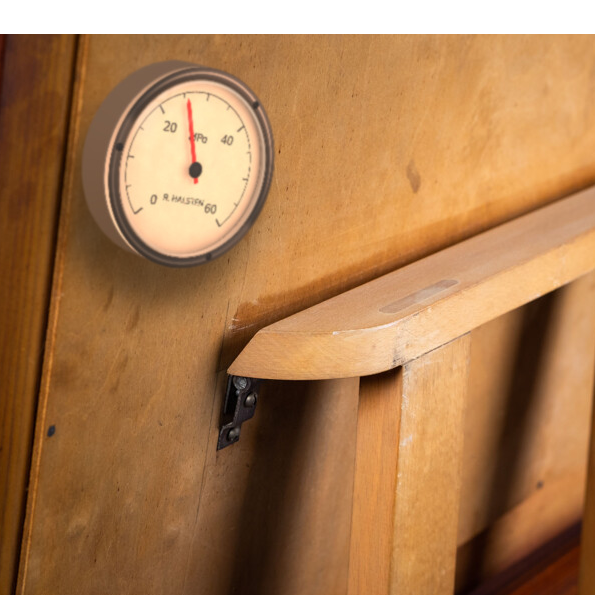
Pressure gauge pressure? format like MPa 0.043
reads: MPa 25
